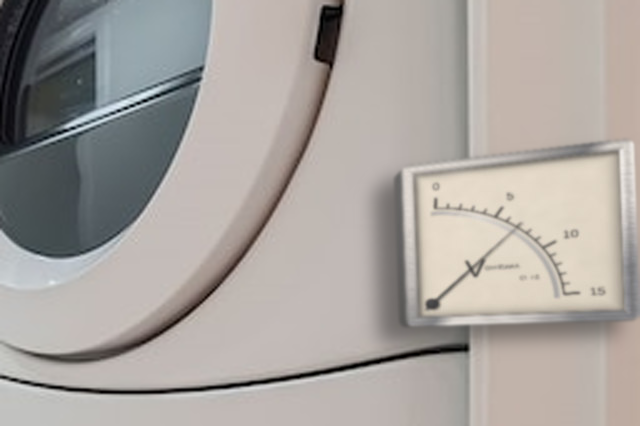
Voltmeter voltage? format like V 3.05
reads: V 7
